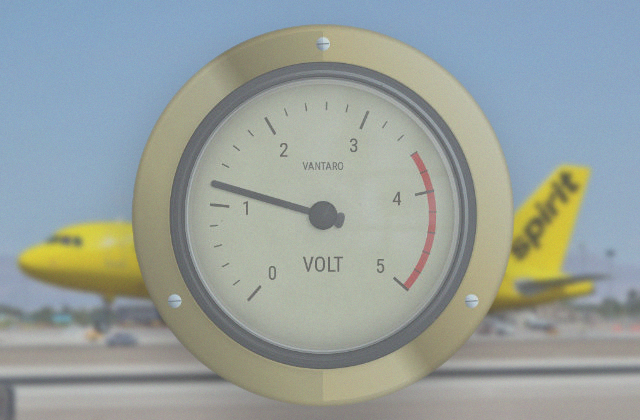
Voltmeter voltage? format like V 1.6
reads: V 1.2
